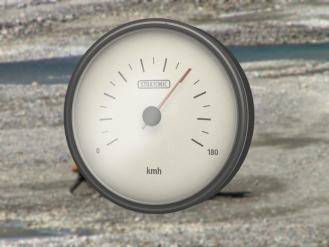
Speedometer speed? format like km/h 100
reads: km/h 120
